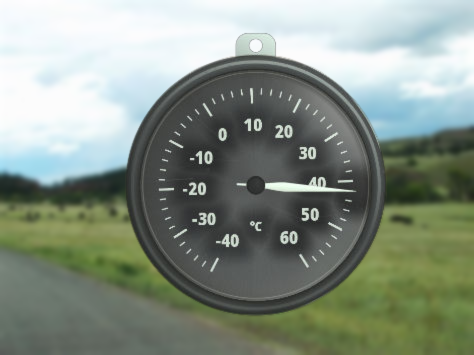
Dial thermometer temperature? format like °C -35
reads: °C 42
